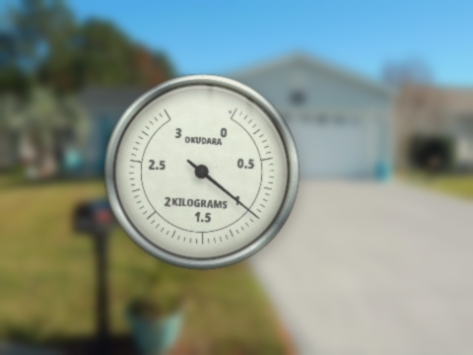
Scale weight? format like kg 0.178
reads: kg 1
